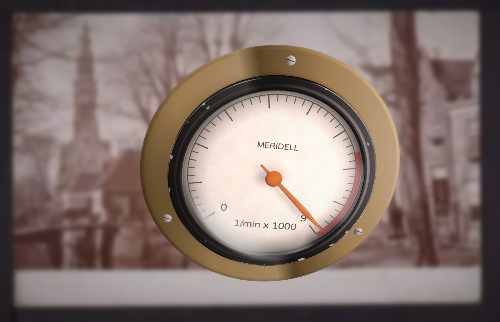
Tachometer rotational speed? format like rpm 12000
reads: rpm 8800
